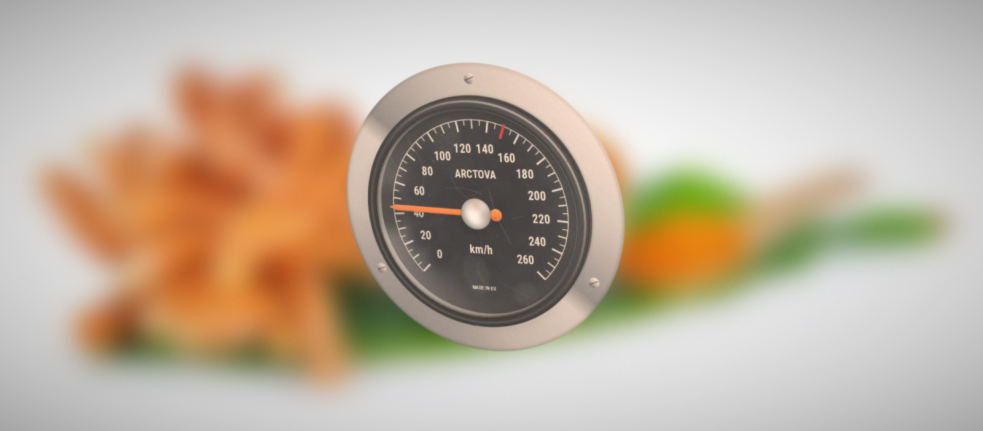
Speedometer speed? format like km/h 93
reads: km/h 45
